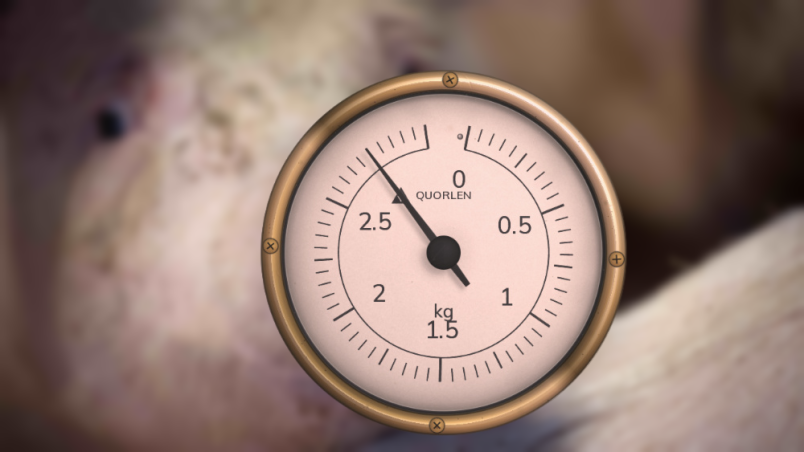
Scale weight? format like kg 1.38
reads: kg 2.75
